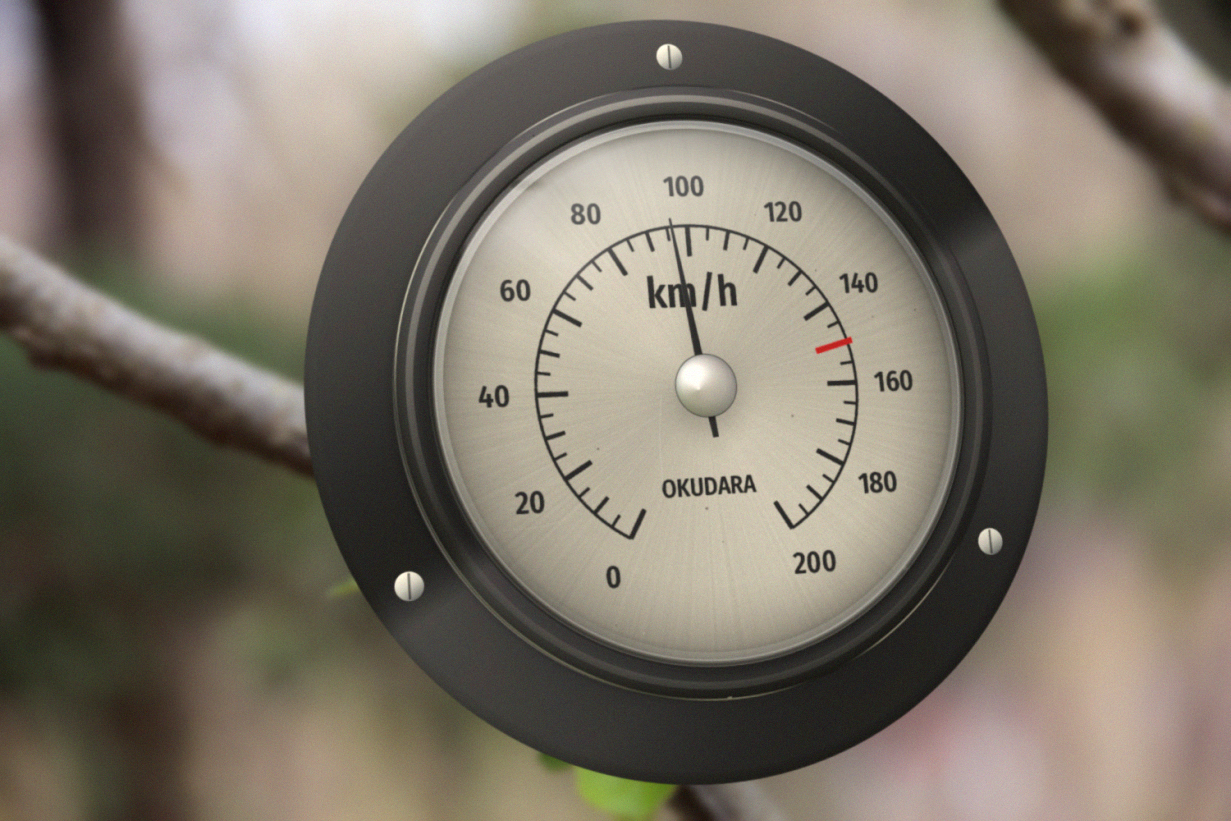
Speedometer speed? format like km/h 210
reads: km/h 95
